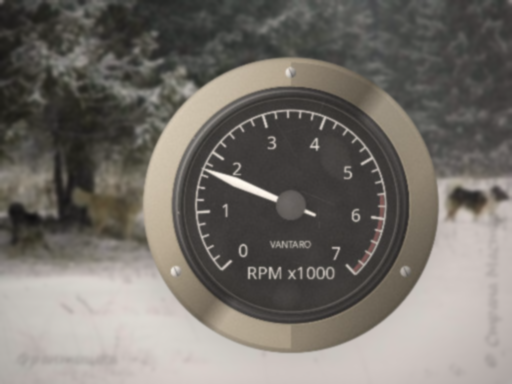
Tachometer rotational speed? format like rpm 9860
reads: rpm 1700
